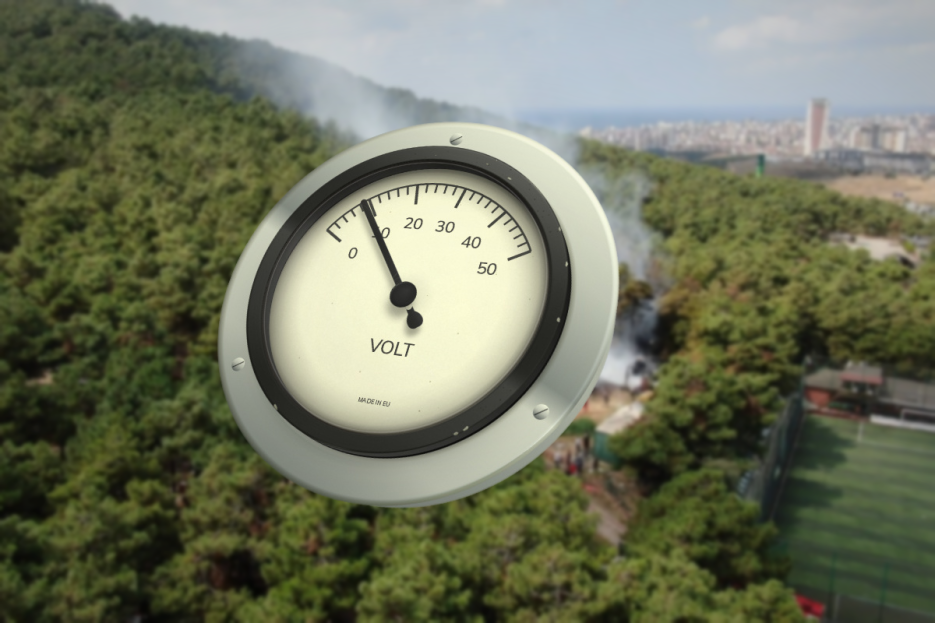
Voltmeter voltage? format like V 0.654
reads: V 9
